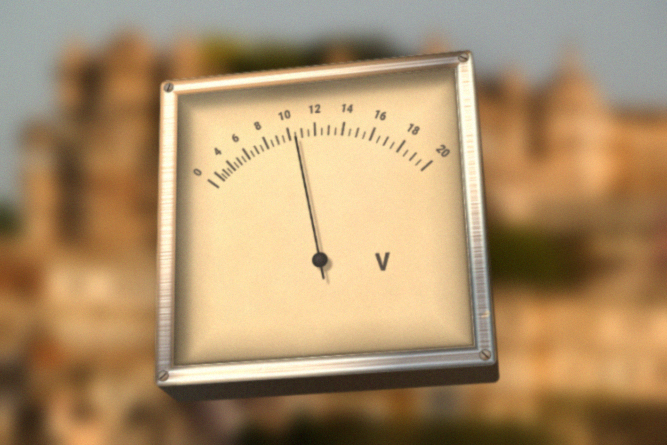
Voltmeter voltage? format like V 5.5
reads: V 10.5
